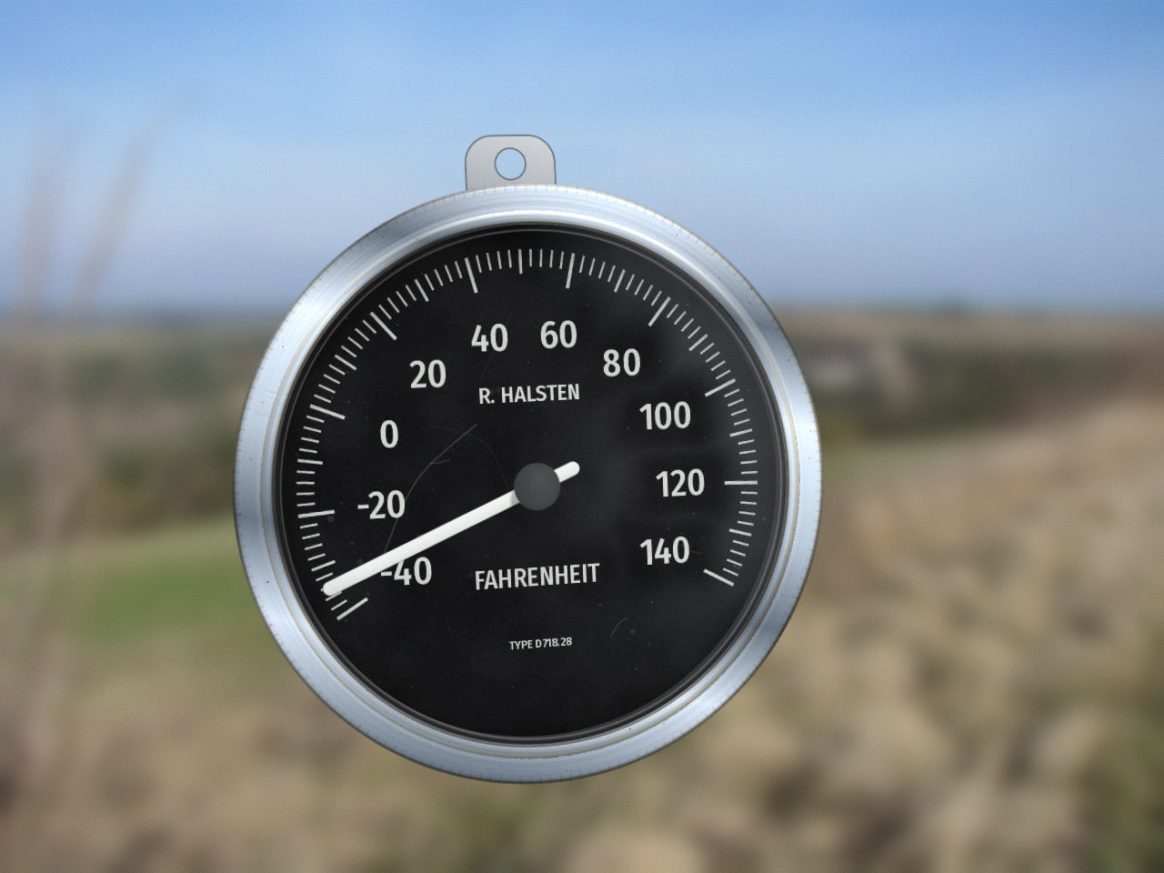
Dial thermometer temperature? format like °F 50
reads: °F -34
